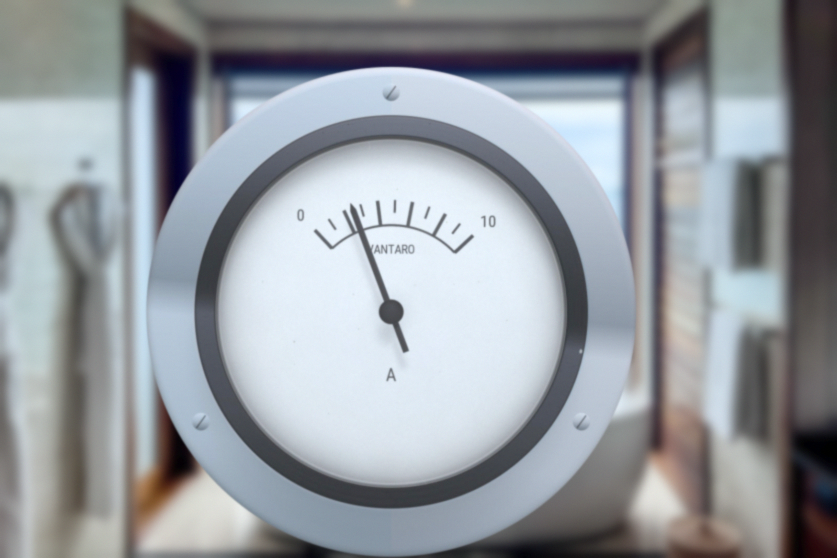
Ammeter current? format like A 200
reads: A 2.5
